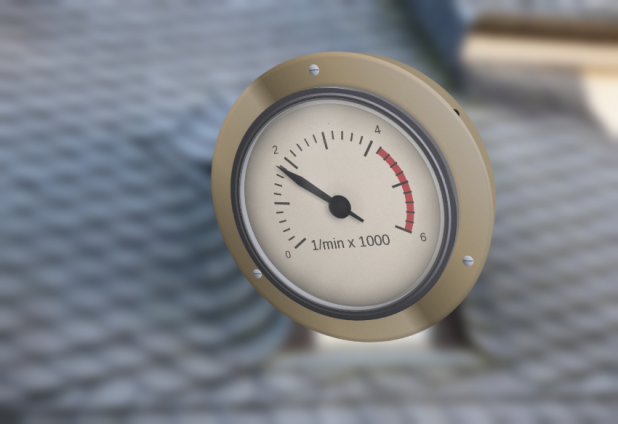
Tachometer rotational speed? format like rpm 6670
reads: rpm 1800
